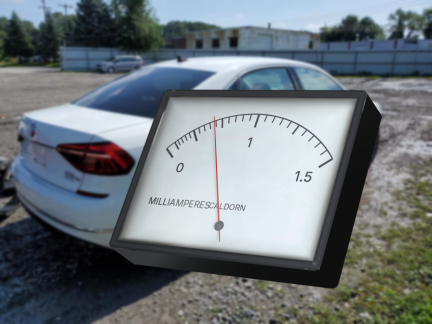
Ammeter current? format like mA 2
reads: mA 0.7
